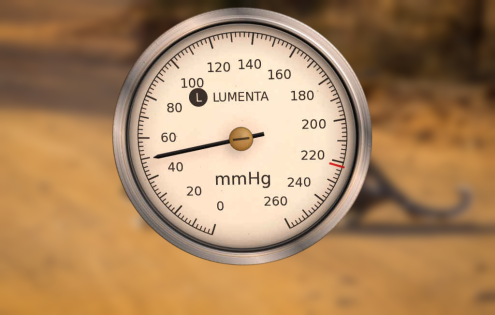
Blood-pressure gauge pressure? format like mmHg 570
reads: mmHg 50
